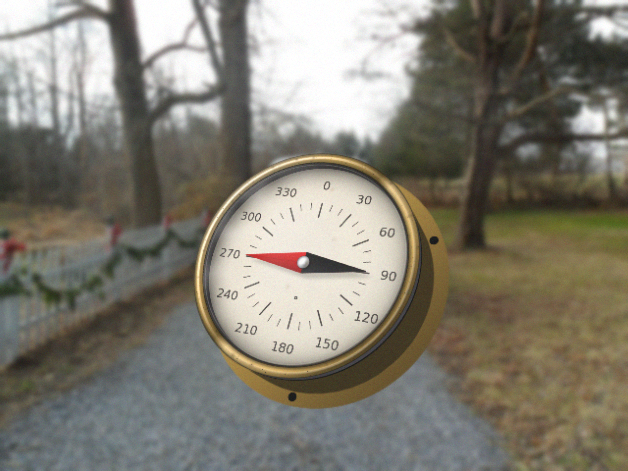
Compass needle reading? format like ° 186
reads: ° 270
